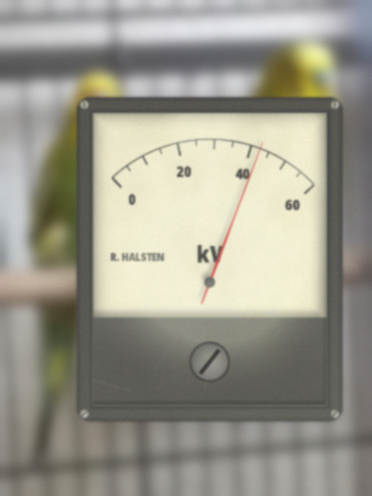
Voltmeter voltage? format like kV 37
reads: kV 42.5
